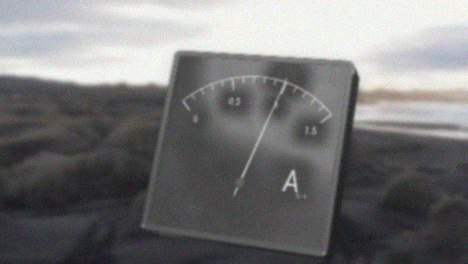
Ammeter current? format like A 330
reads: A 1
